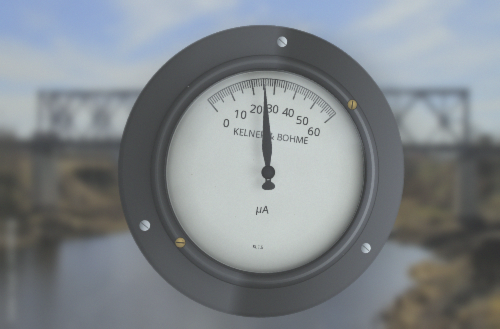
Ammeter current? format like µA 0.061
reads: µA 25
